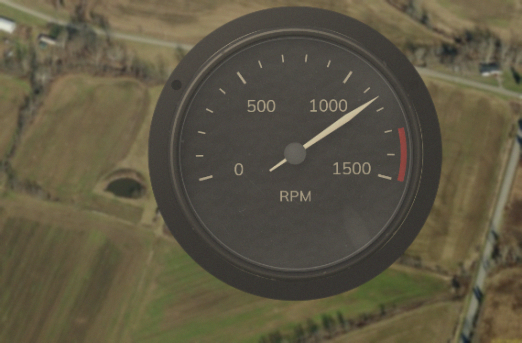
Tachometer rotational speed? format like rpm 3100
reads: rpm 1150
